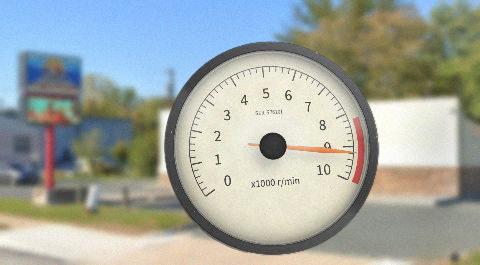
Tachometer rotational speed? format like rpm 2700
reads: rpm 9200
